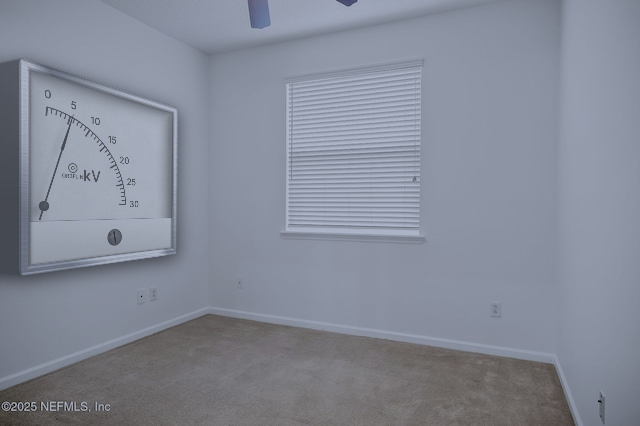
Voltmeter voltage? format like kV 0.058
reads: kV 5
